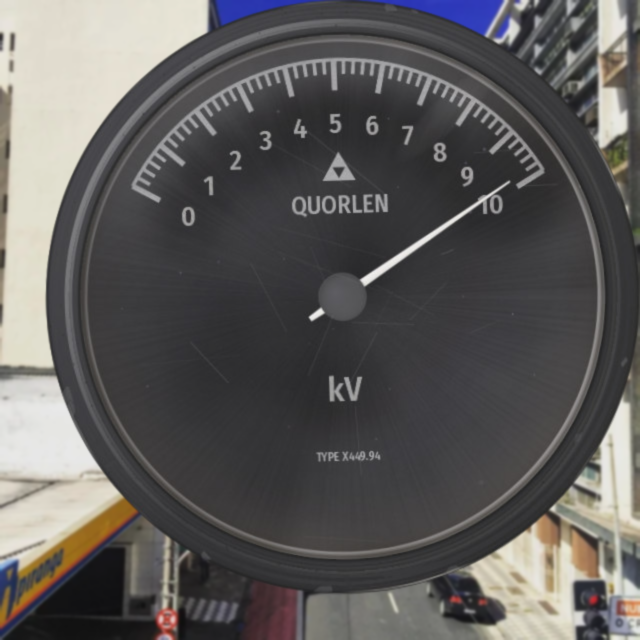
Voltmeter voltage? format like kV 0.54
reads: kV 9.8
